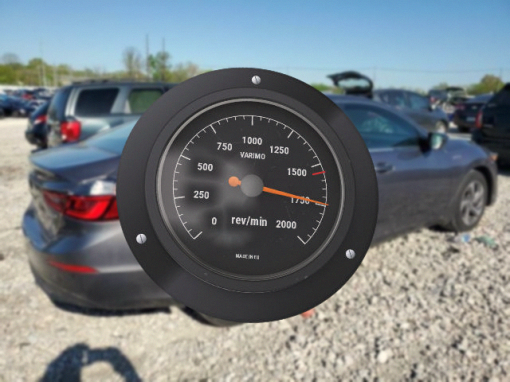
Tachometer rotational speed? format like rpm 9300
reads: rpm 1750
